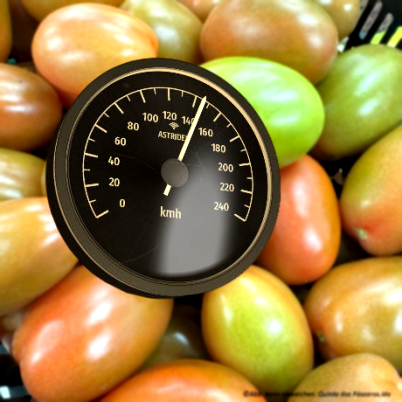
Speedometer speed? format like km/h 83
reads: km/h 145
